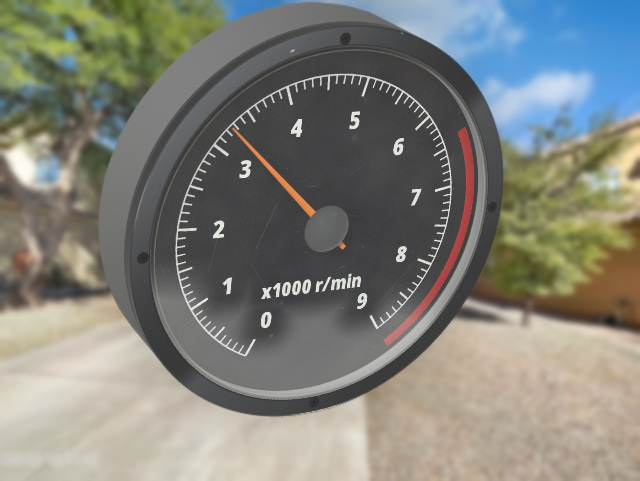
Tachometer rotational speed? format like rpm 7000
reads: rpm 3250
